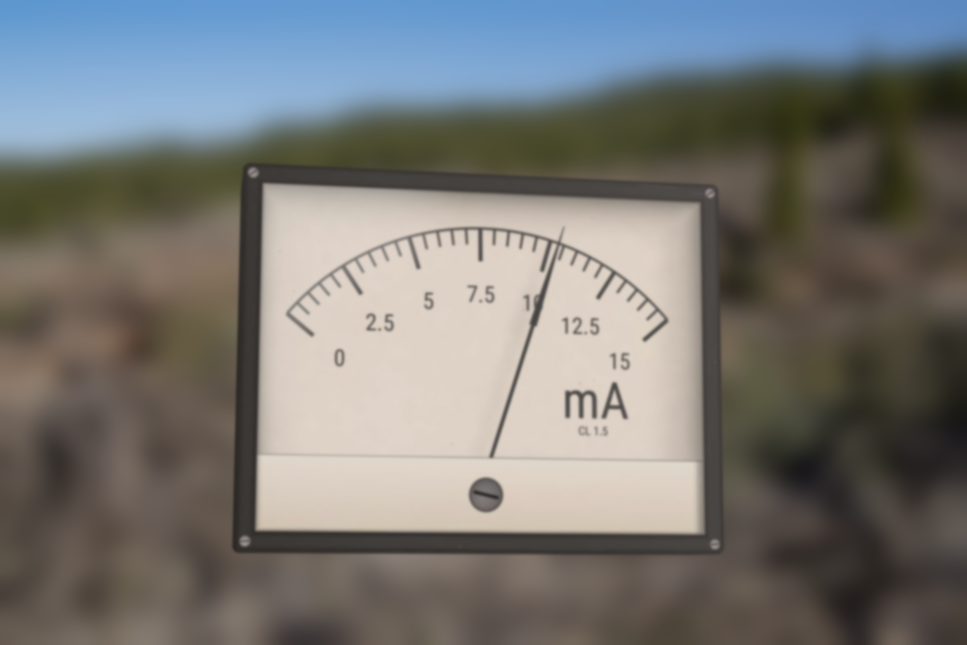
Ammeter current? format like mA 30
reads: mA 10.25
